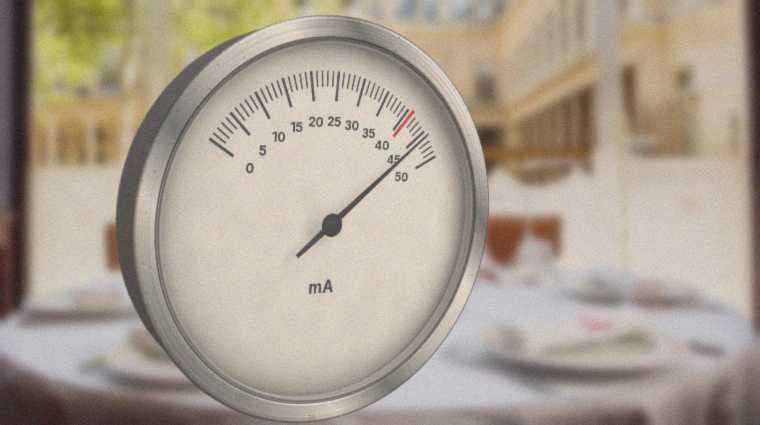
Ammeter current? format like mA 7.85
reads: mA 45
